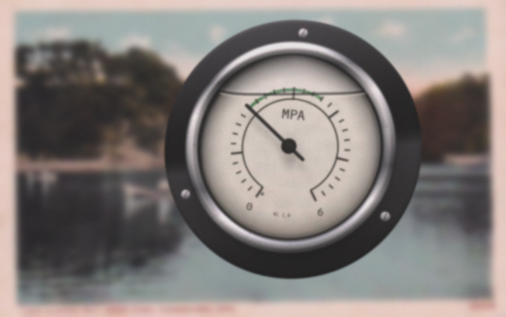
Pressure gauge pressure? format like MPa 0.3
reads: MPa 2
